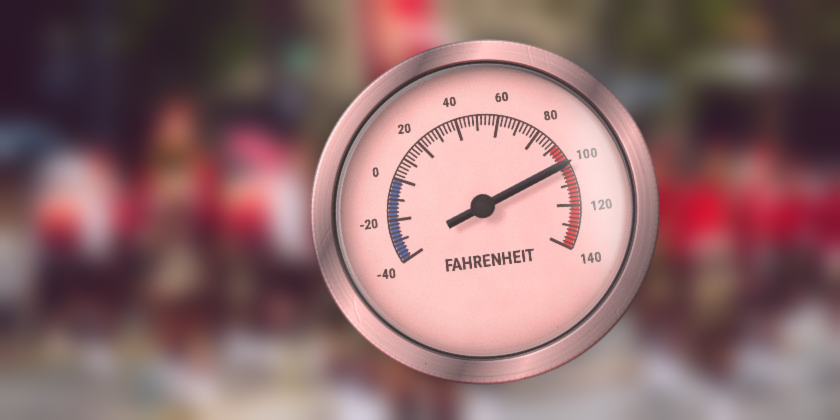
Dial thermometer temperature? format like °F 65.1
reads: °F 100
